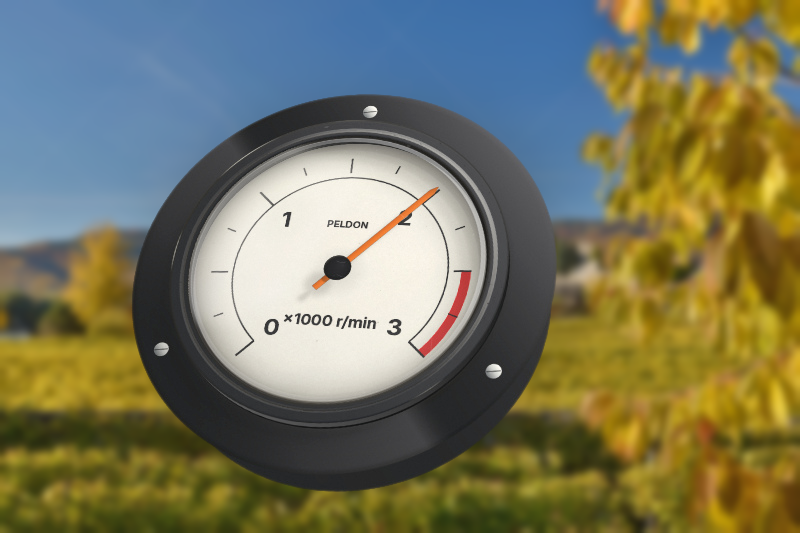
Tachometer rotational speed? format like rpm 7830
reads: rpm 2000
